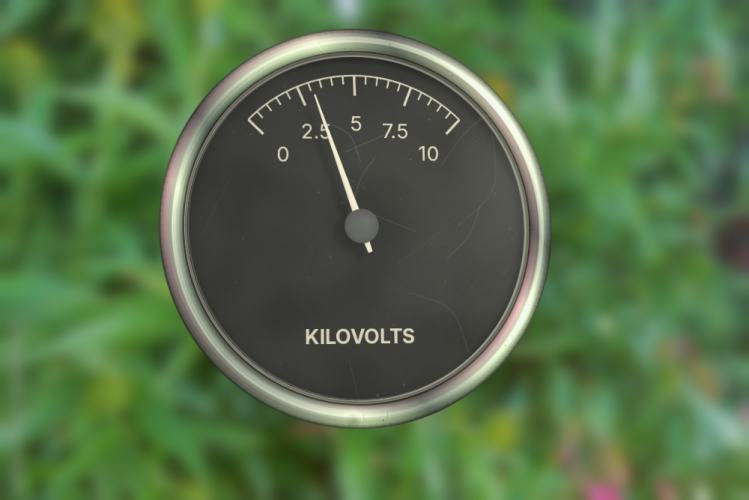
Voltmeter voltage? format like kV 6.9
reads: kV 3
